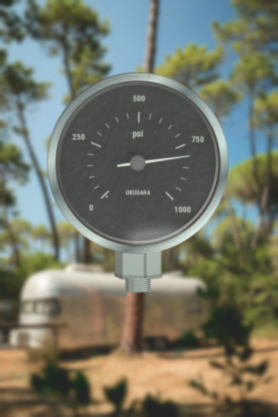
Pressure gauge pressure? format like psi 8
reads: psi 800
